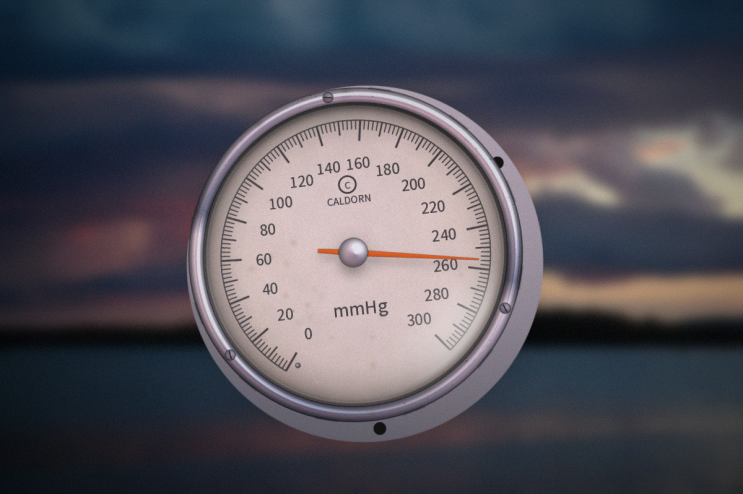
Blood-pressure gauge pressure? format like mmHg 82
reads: mmHg 256
